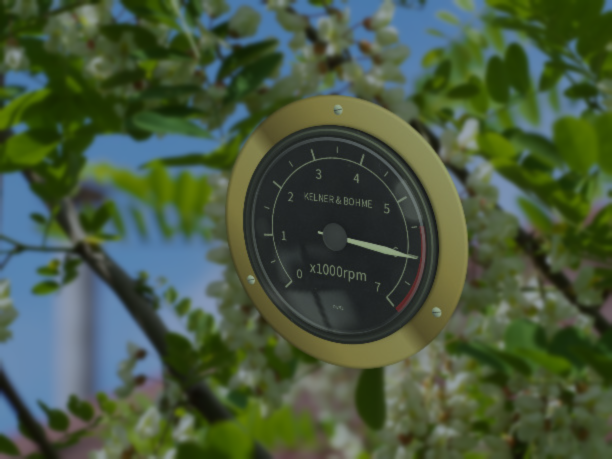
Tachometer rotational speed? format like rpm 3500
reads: rpm 6000
